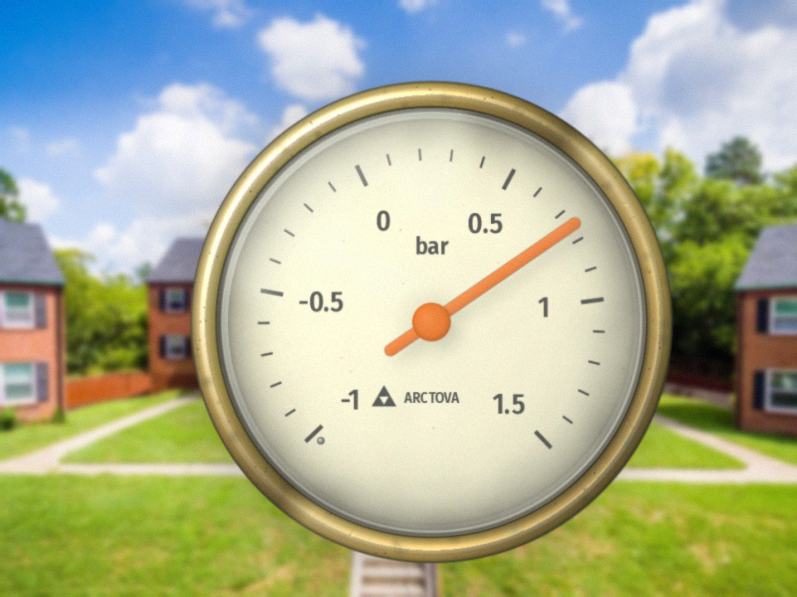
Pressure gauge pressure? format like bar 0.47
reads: bar 0.75
